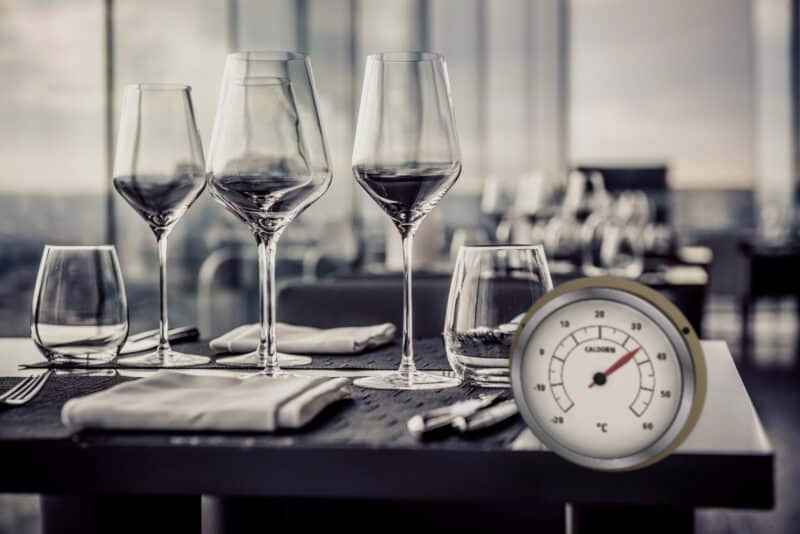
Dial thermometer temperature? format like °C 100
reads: °C 35
